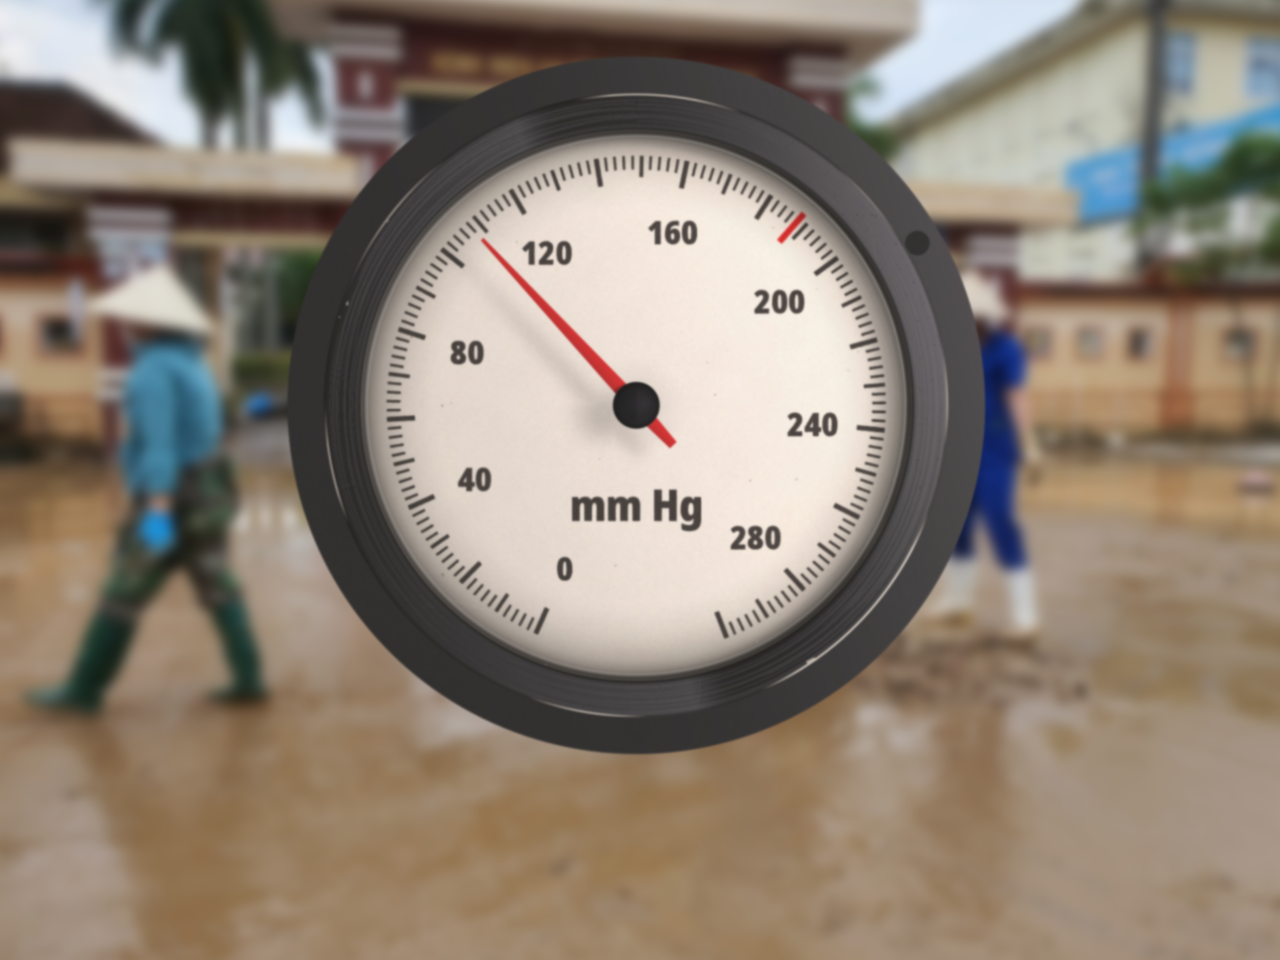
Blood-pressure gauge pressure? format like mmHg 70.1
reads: mmHg 108
